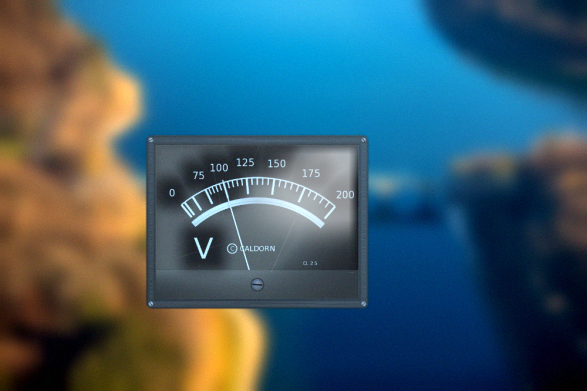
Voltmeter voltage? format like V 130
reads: V 100
